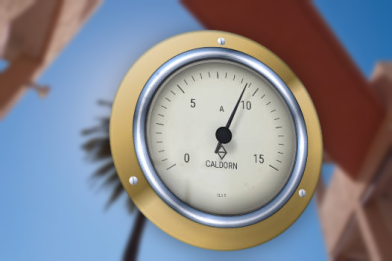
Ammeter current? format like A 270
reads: A 9.25
